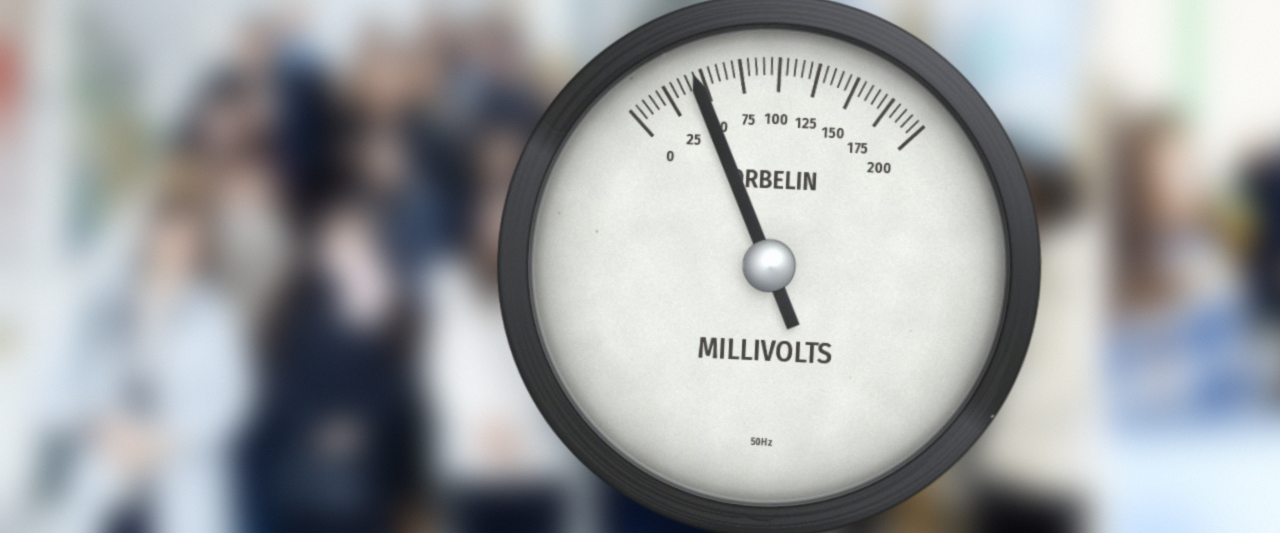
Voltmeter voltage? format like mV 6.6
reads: mV 45
